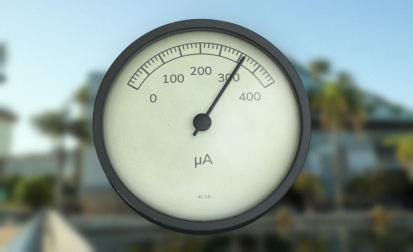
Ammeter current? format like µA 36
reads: µA 310
